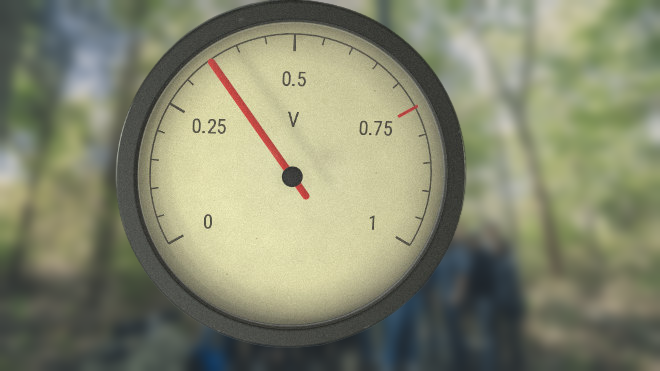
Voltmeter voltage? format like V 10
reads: V 0.35
